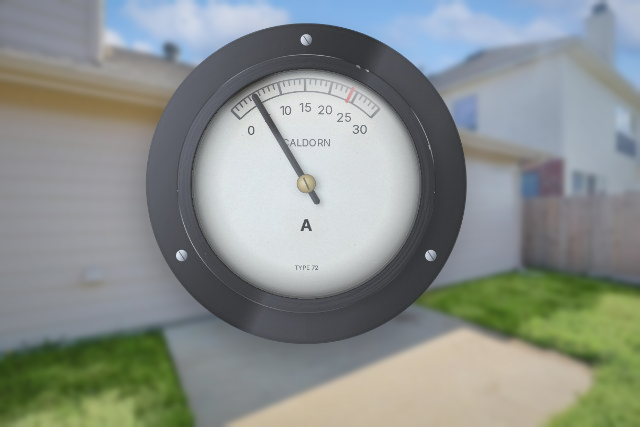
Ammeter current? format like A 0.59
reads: A 5
